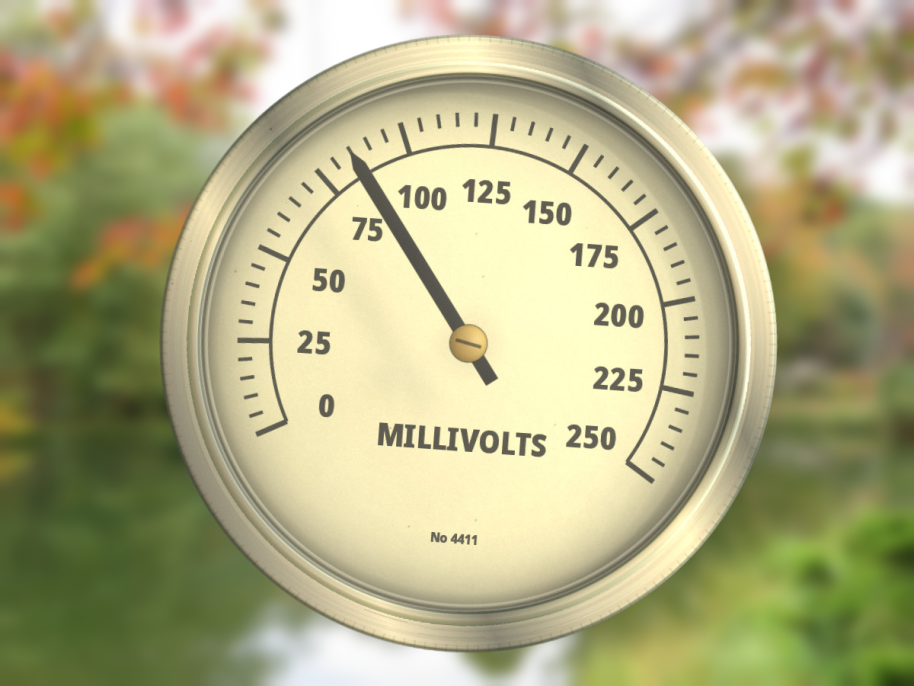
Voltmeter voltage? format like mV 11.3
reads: mV 85
